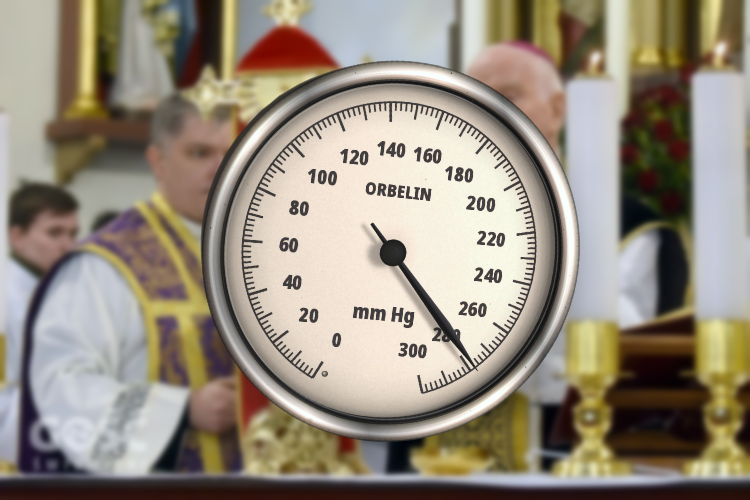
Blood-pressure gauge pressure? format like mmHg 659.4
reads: mmHg 278
